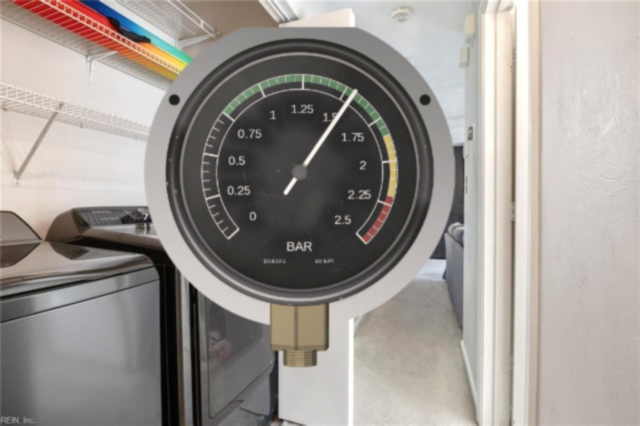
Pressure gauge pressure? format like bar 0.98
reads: bar 1.55
